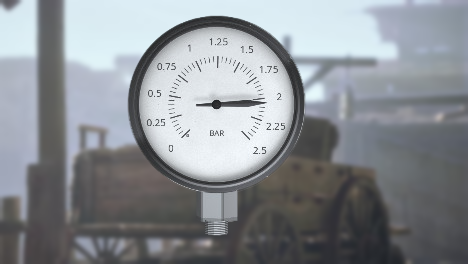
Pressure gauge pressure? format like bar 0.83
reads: bar 2.05
